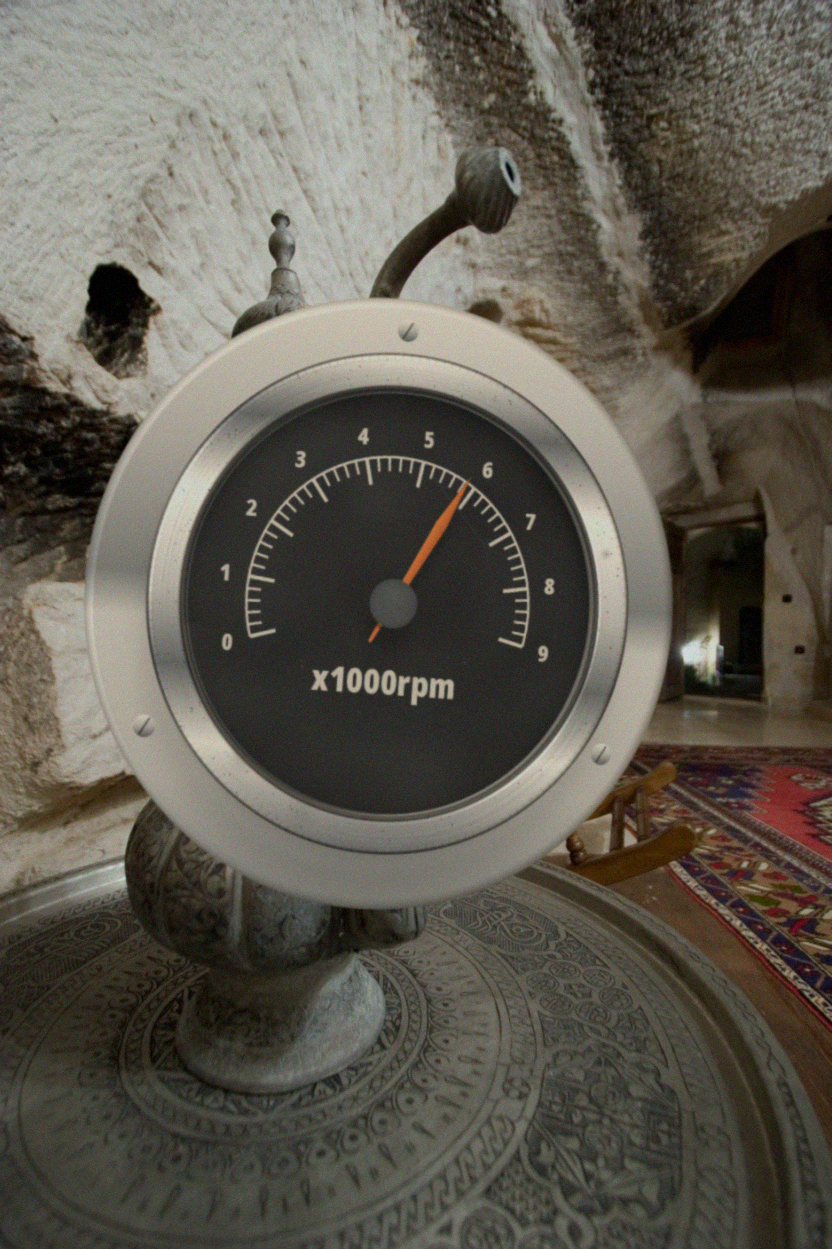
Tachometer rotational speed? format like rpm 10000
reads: rpm 5800
